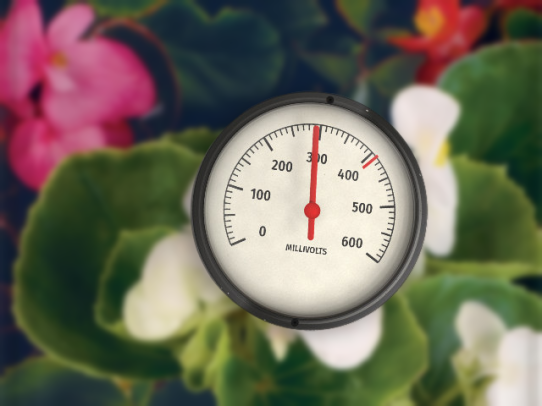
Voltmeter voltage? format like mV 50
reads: mV 290
